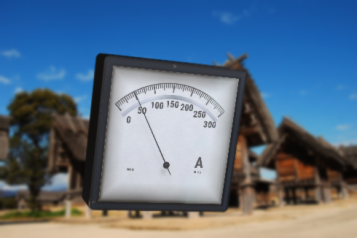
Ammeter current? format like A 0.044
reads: A 50
